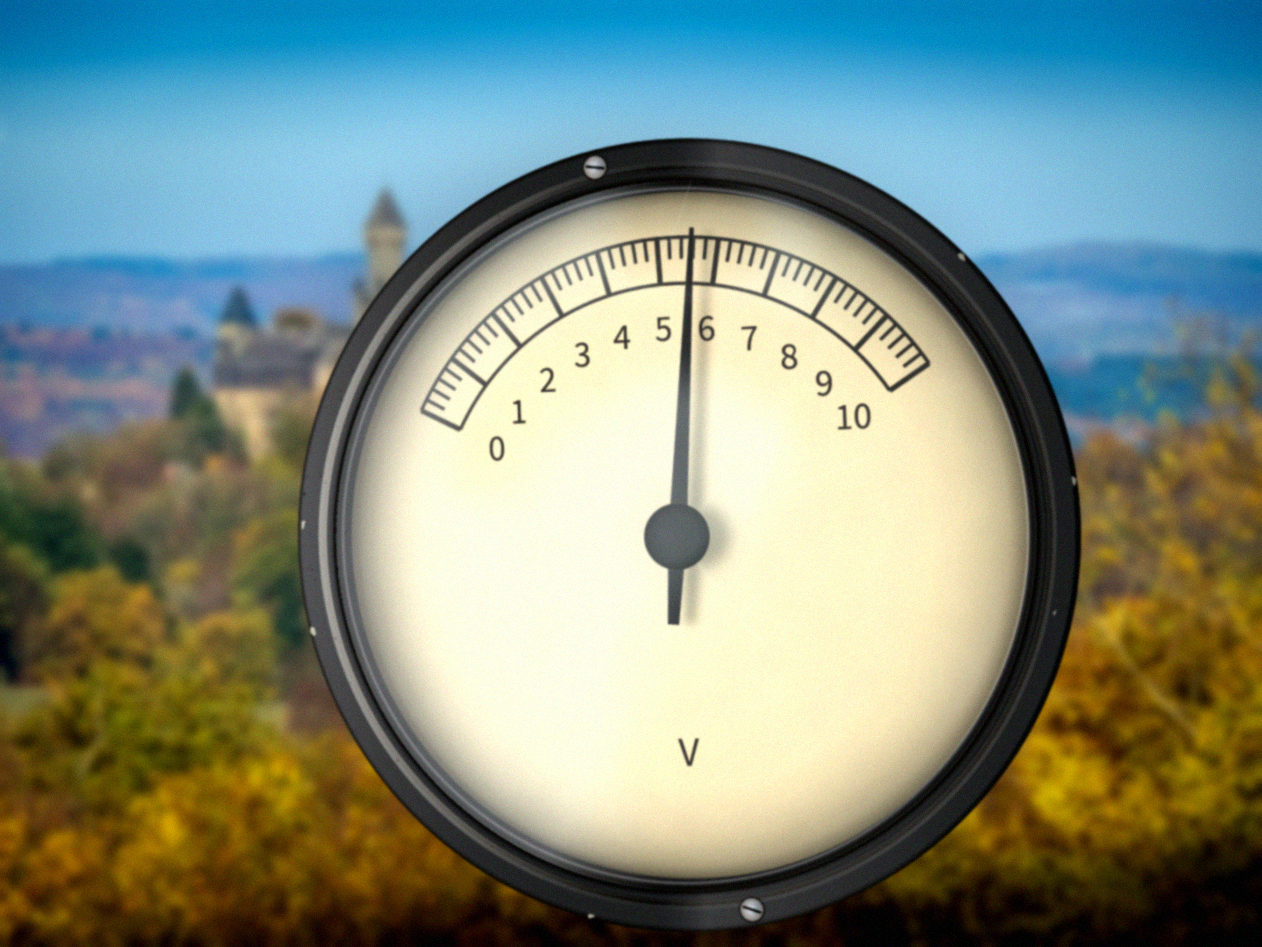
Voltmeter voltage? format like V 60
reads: V 5.6
